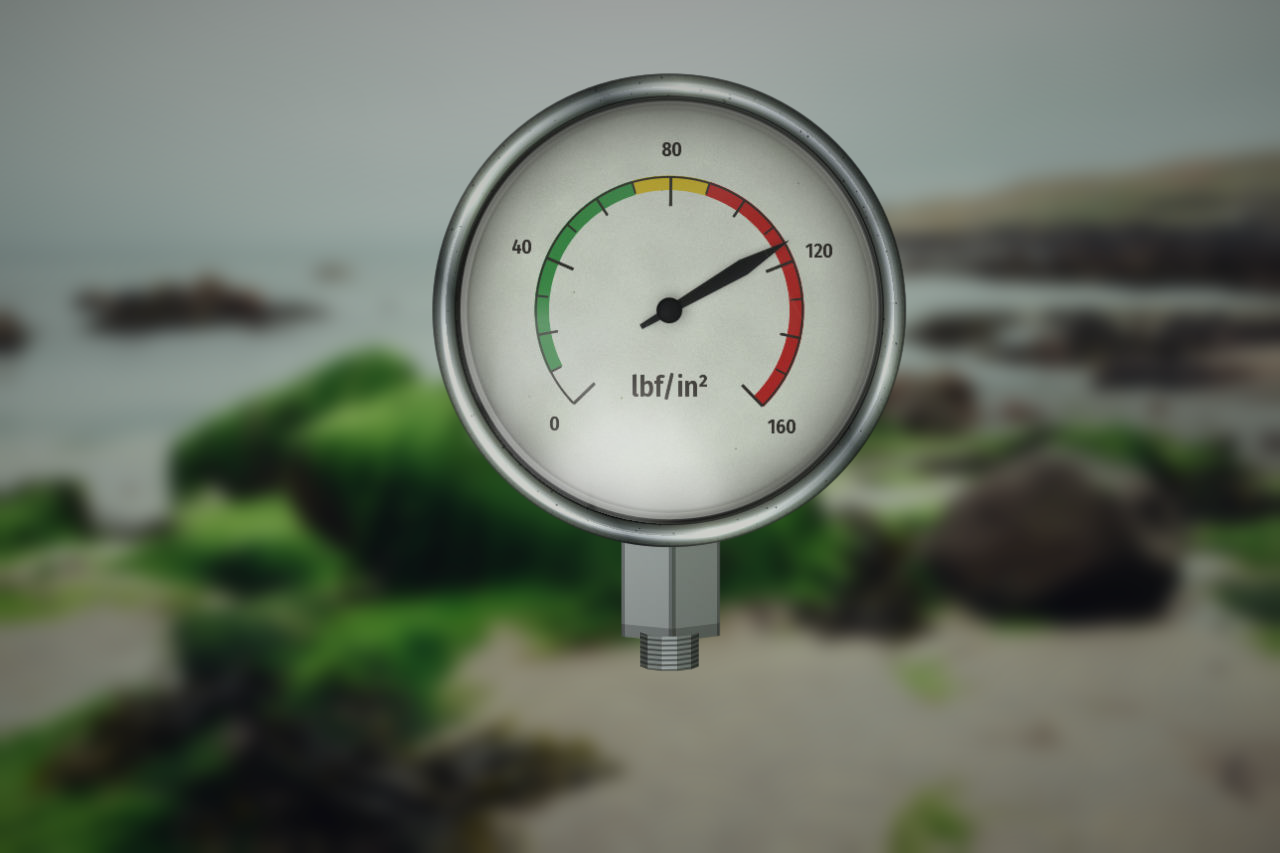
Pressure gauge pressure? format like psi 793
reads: psi 115
